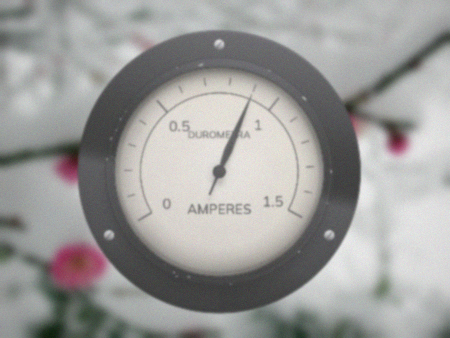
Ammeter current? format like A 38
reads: A 0.9
